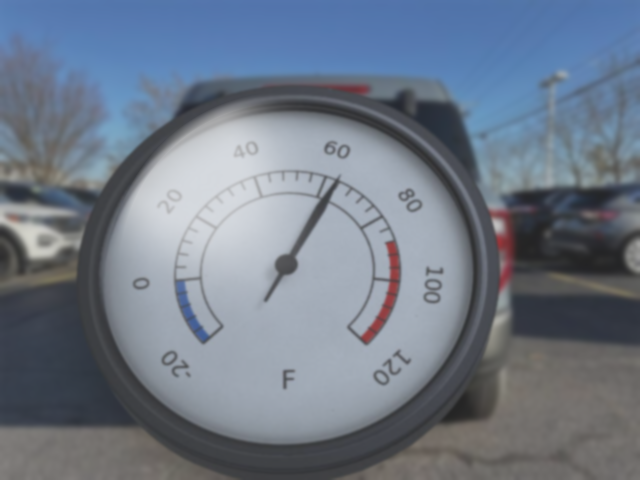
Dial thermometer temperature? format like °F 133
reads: °F 64
